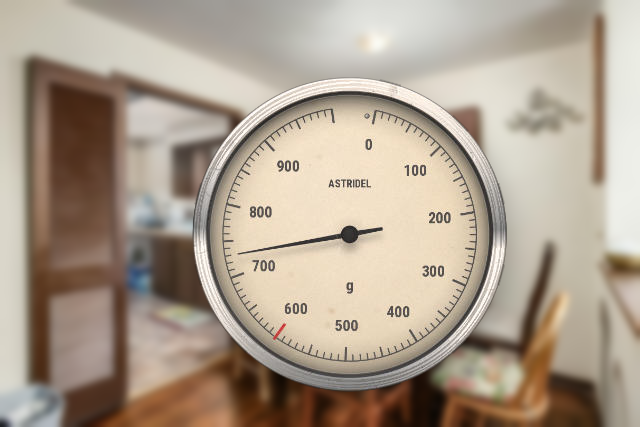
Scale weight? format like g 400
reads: g 730
